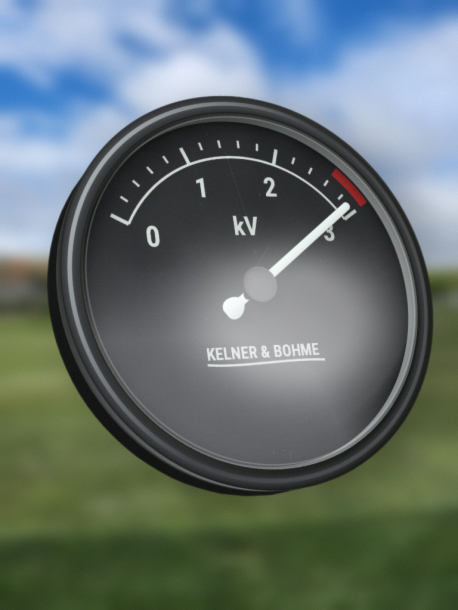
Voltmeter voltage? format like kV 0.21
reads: kV 2.9
